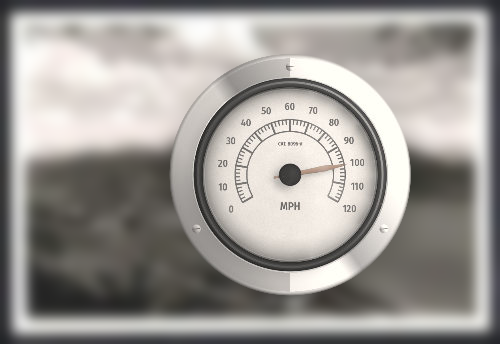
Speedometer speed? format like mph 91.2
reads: mph 100
